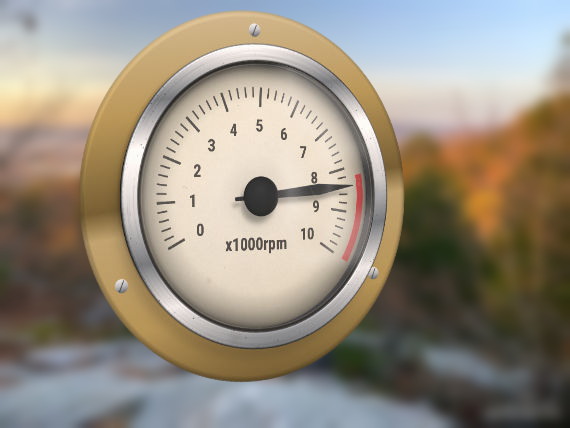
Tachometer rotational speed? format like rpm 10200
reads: rpm 8400
